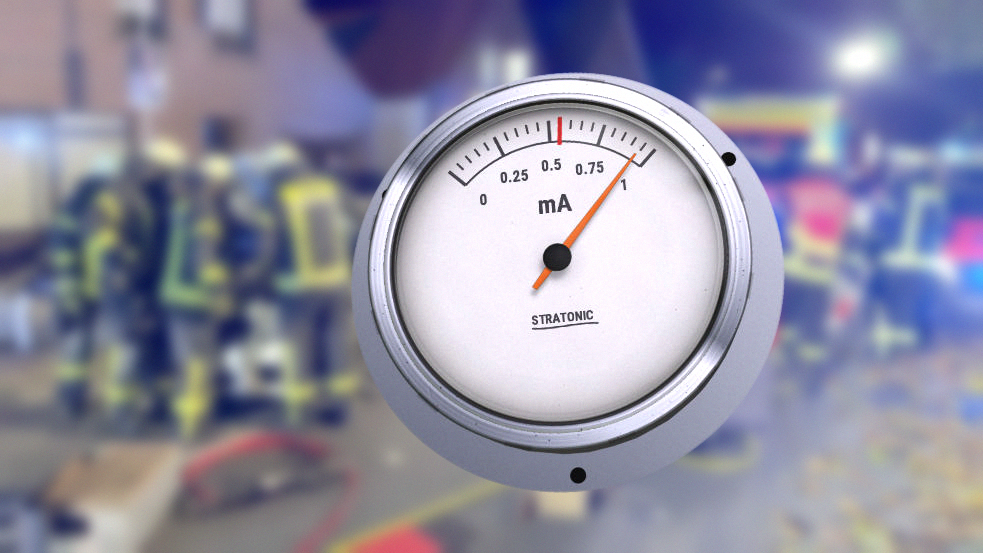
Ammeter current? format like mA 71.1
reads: mA 0.95
